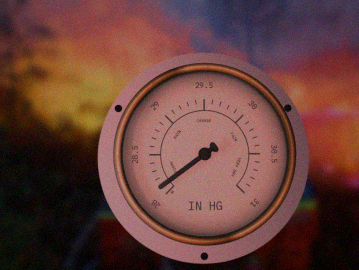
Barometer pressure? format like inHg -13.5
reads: inHg 28.1
